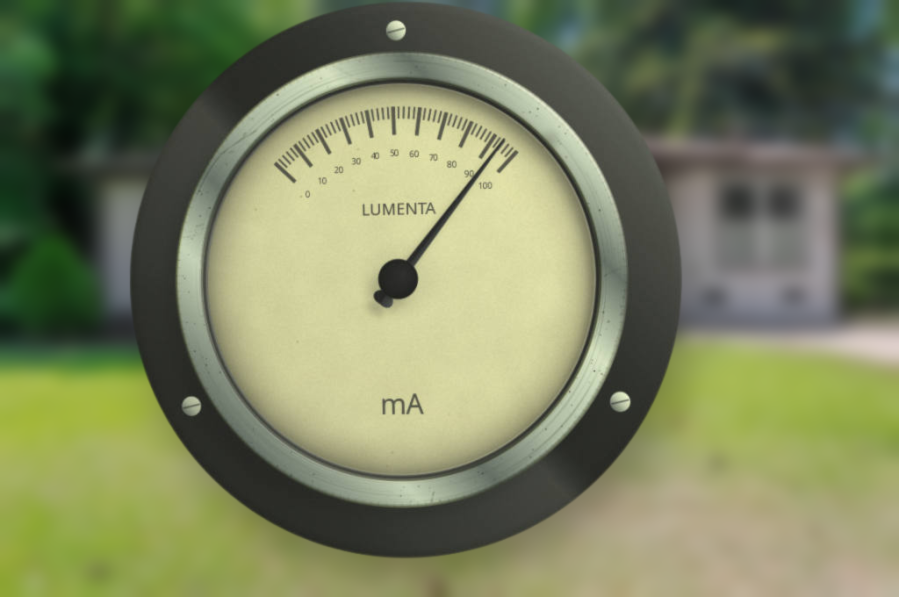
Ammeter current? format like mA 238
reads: mA 94
